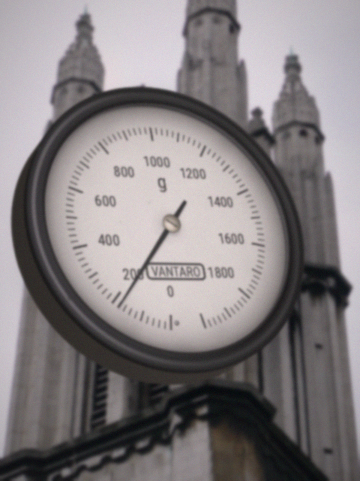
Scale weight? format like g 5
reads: g 180
